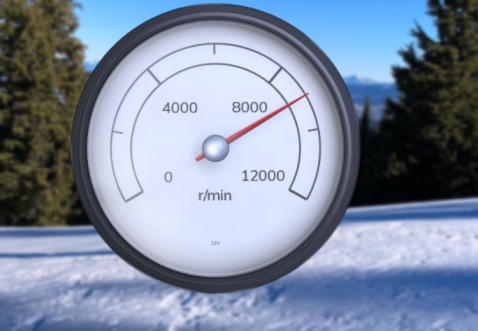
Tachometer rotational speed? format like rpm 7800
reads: rpm 9000
